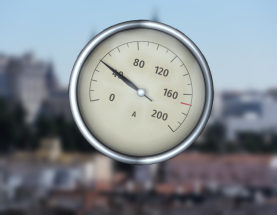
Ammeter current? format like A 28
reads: A 40
